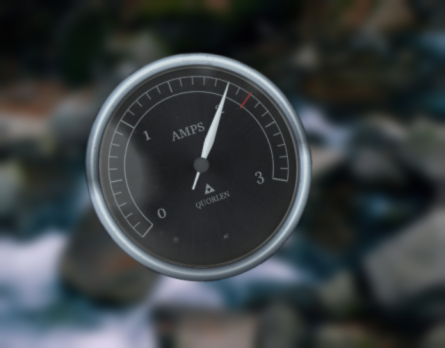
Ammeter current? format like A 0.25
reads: A 2
